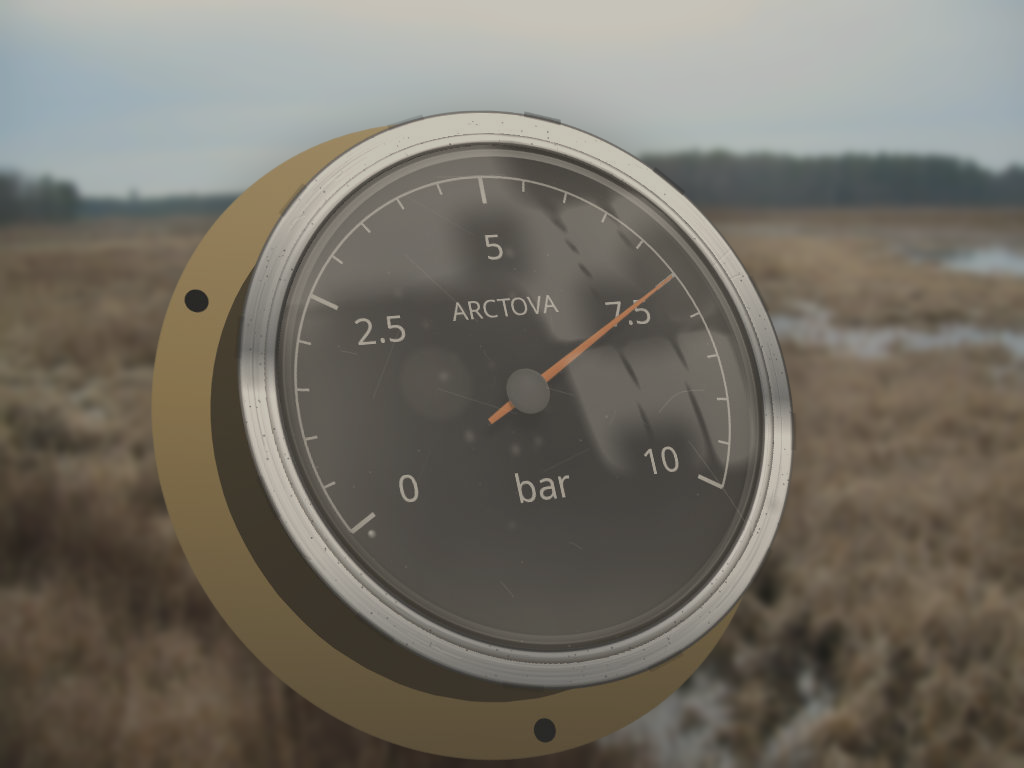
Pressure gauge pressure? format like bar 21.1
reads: bar 7.5
